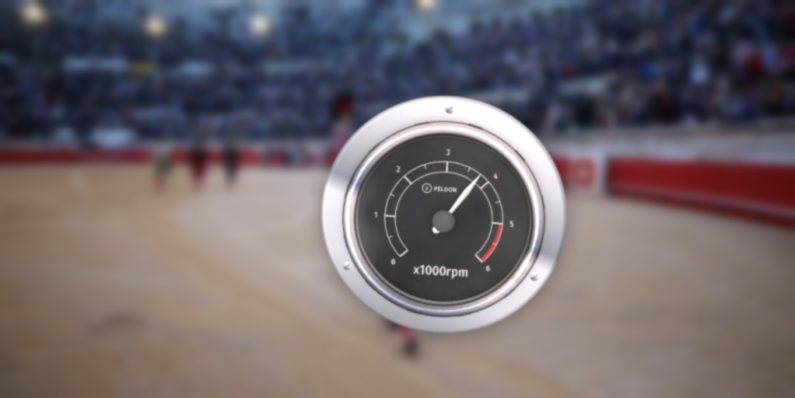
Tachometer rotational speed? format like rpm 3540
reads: rpm 3750
